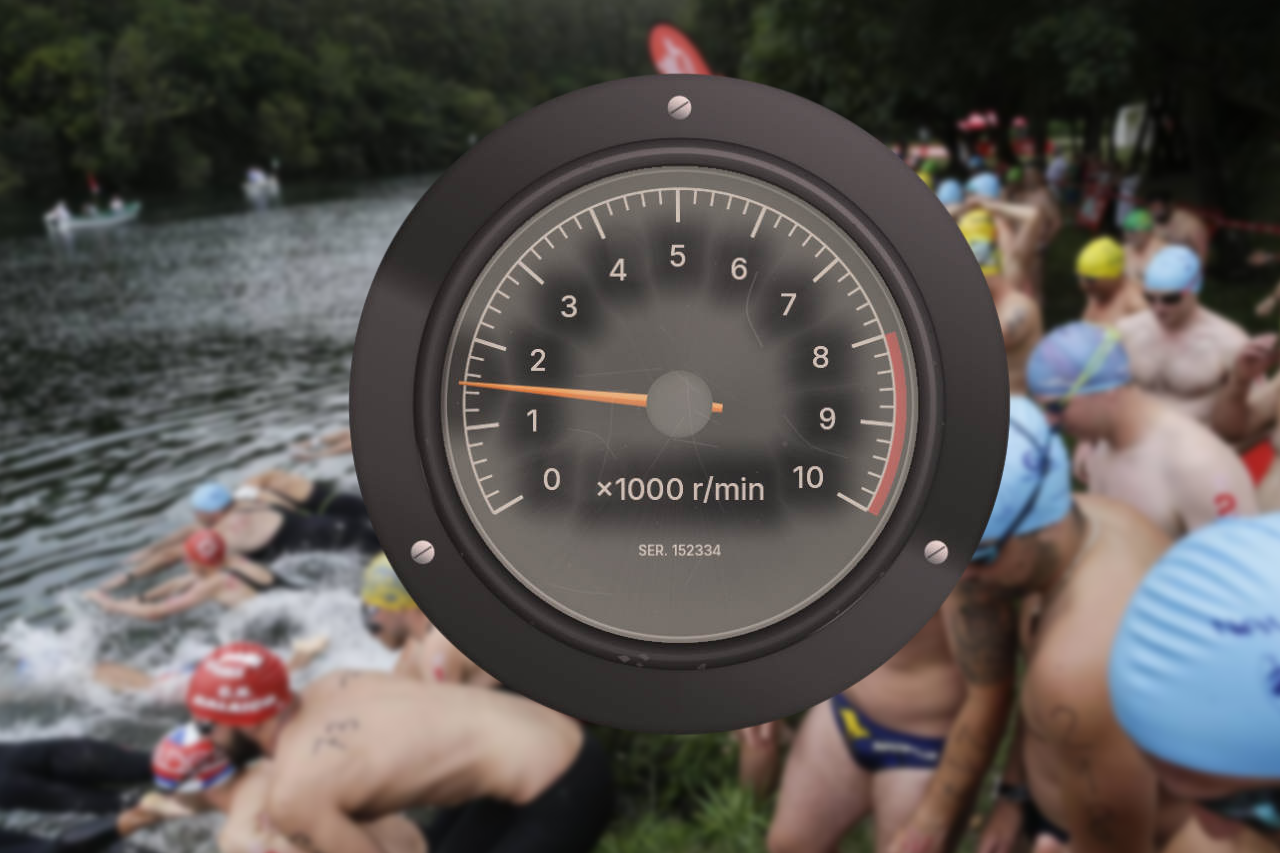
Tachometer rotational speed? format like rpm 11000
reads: rpm 1500
